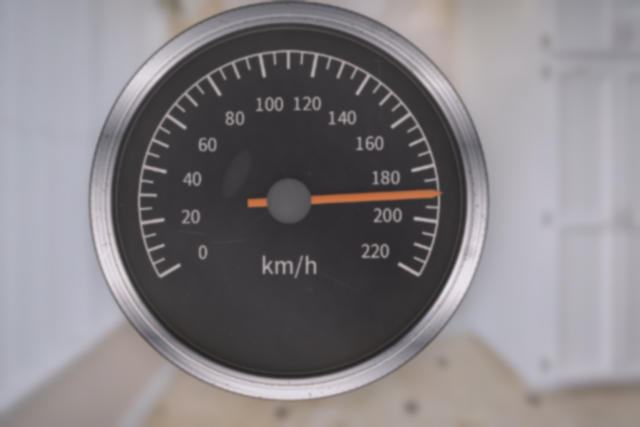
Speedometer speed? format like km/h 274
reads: km/h 190
